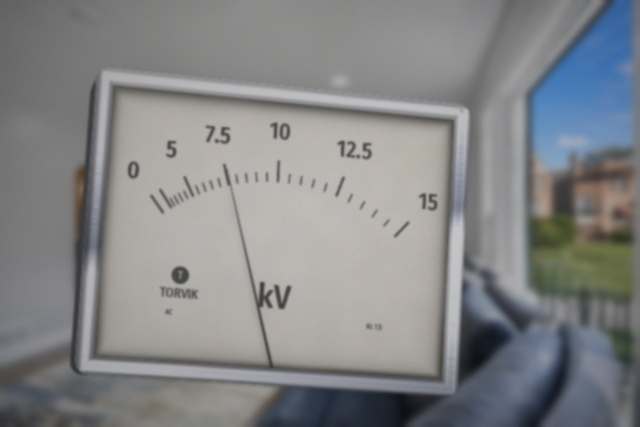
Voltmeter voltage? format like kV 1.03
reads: kV 7.5
